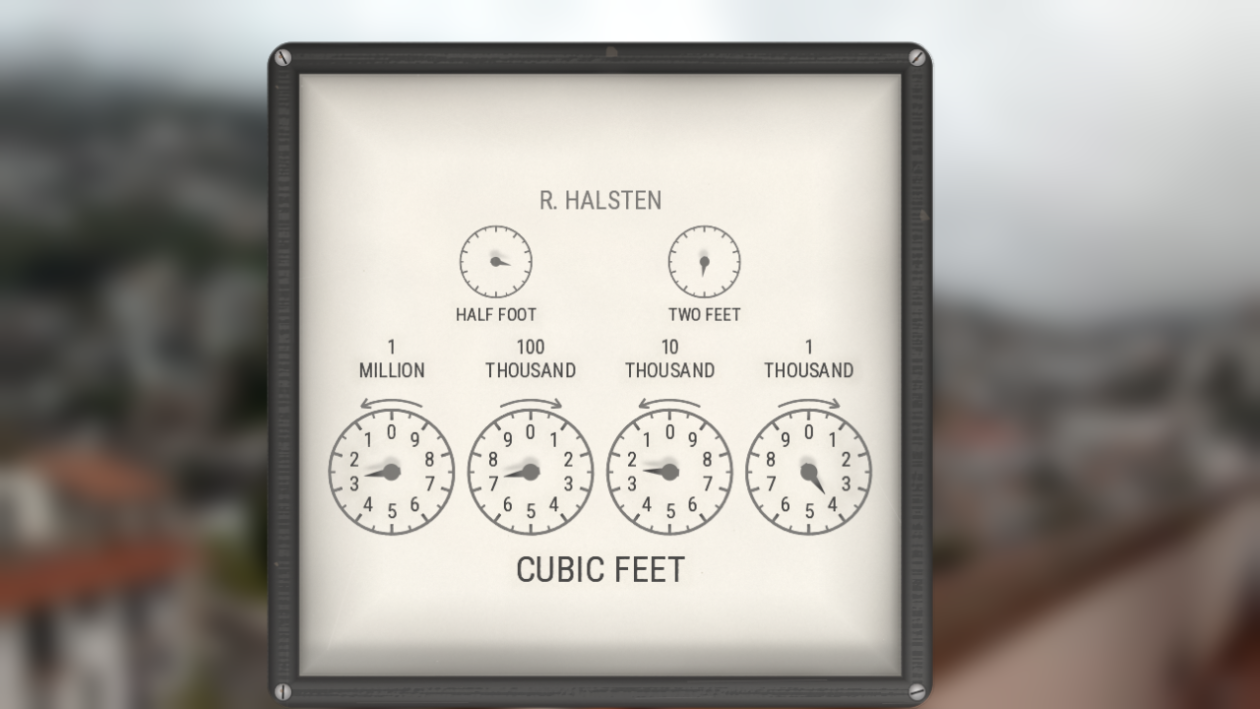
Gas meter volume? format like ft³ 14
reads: ft³ 272400
